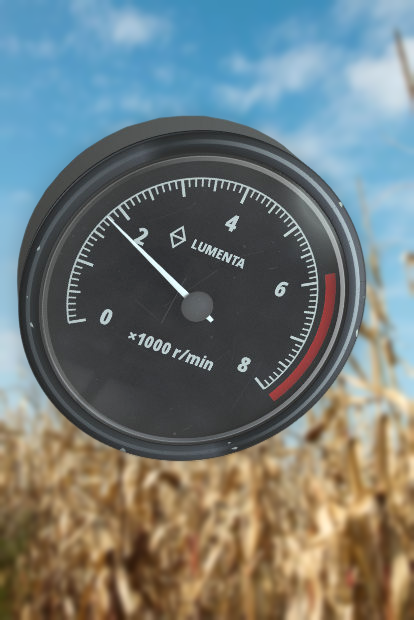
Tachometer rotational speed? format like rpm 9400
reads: rpm 1800
